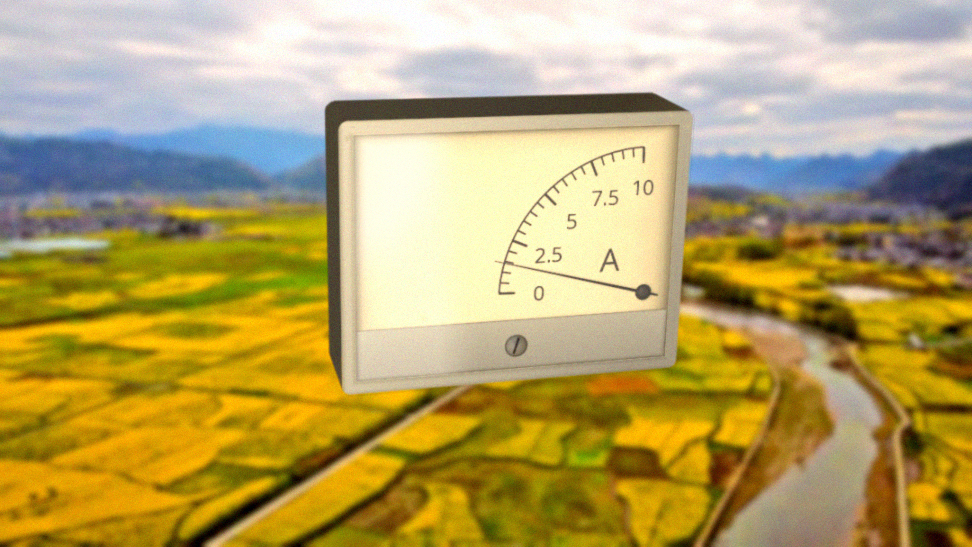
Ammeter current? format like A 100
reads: A 1.5
